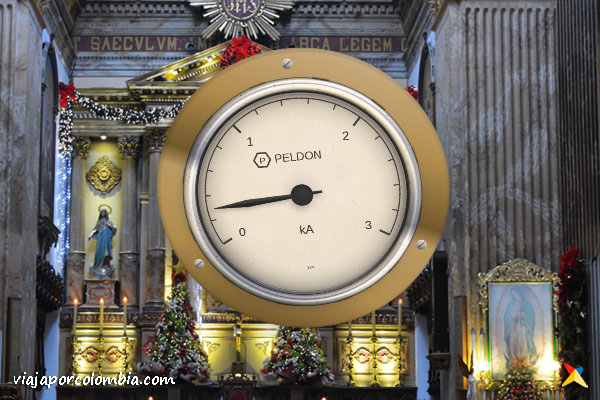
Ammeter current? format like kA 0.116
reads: kA 0.3
